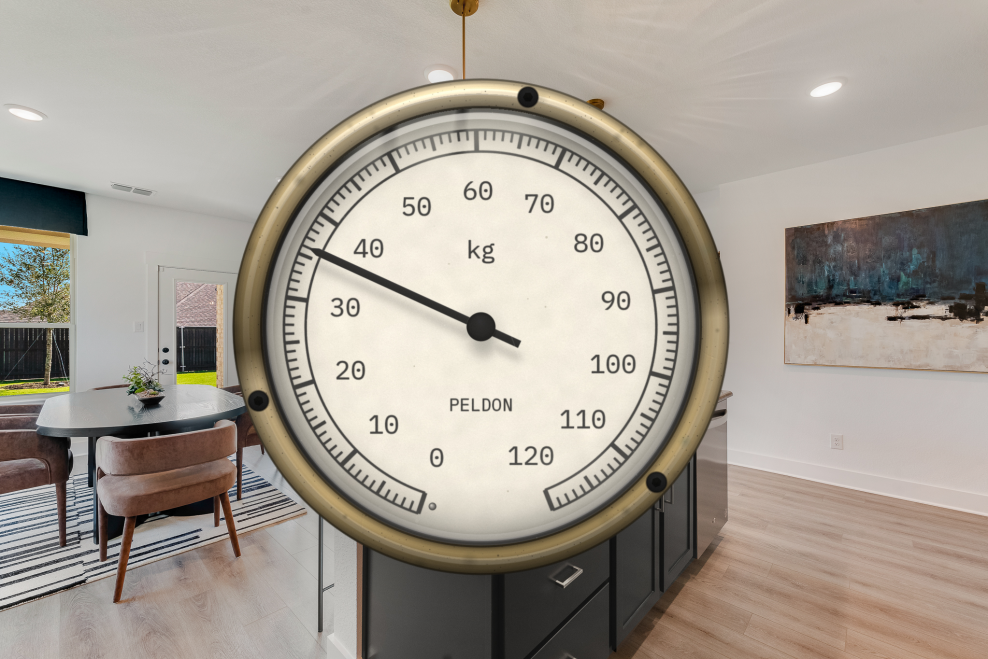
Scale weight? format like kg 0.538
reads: kg 36
